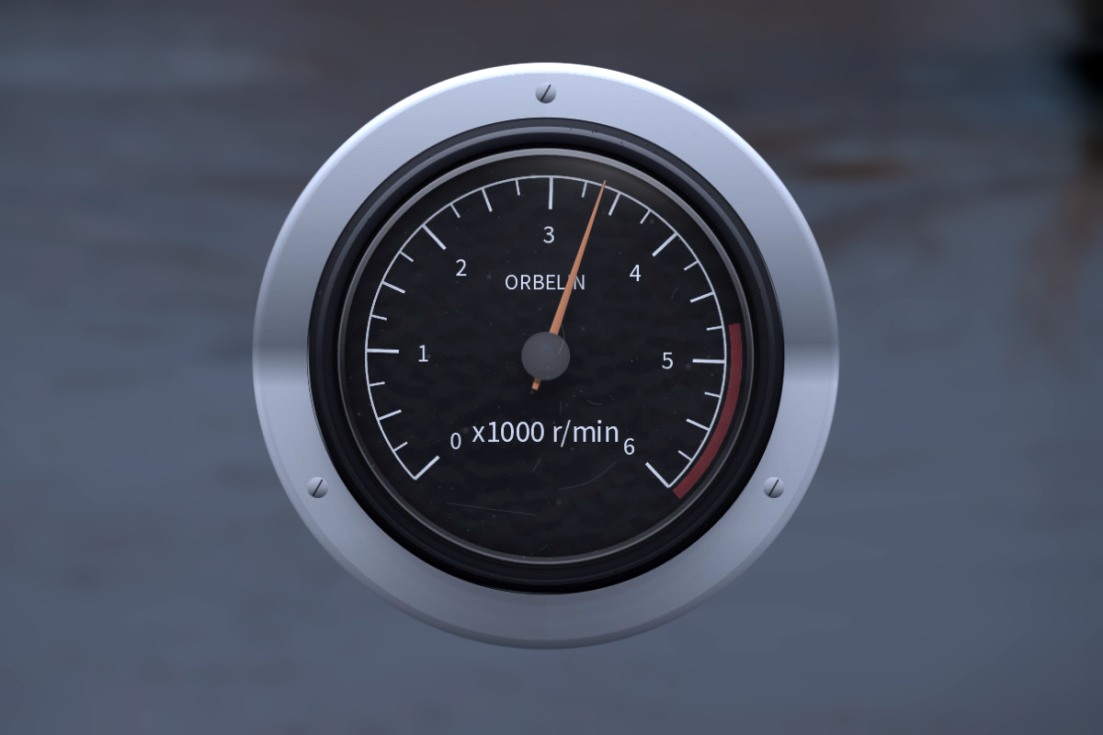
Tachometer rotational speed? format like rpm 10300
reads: rpm 3375
